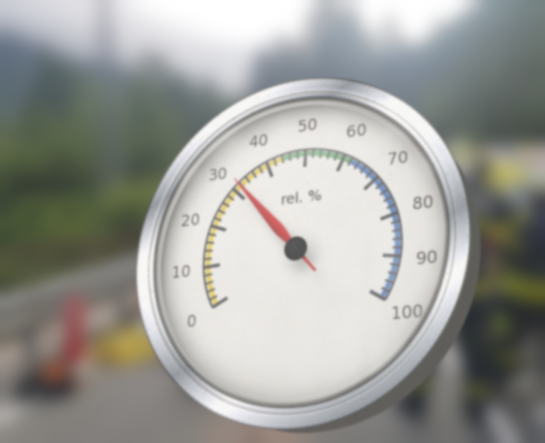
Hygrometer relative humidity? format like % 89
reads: % 32
